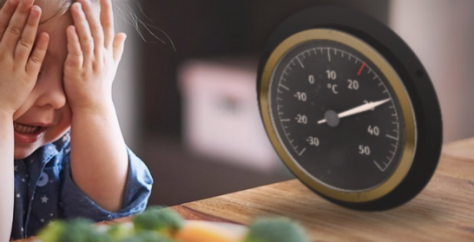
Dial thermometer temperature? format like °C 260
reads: °C 30
